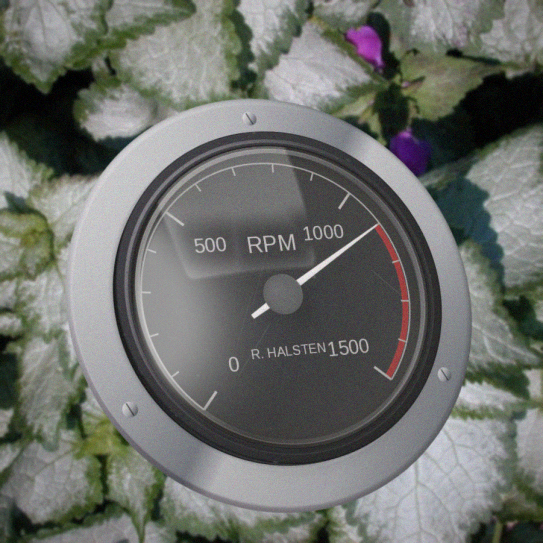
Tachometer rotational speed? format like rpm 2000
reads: rpm 1100
